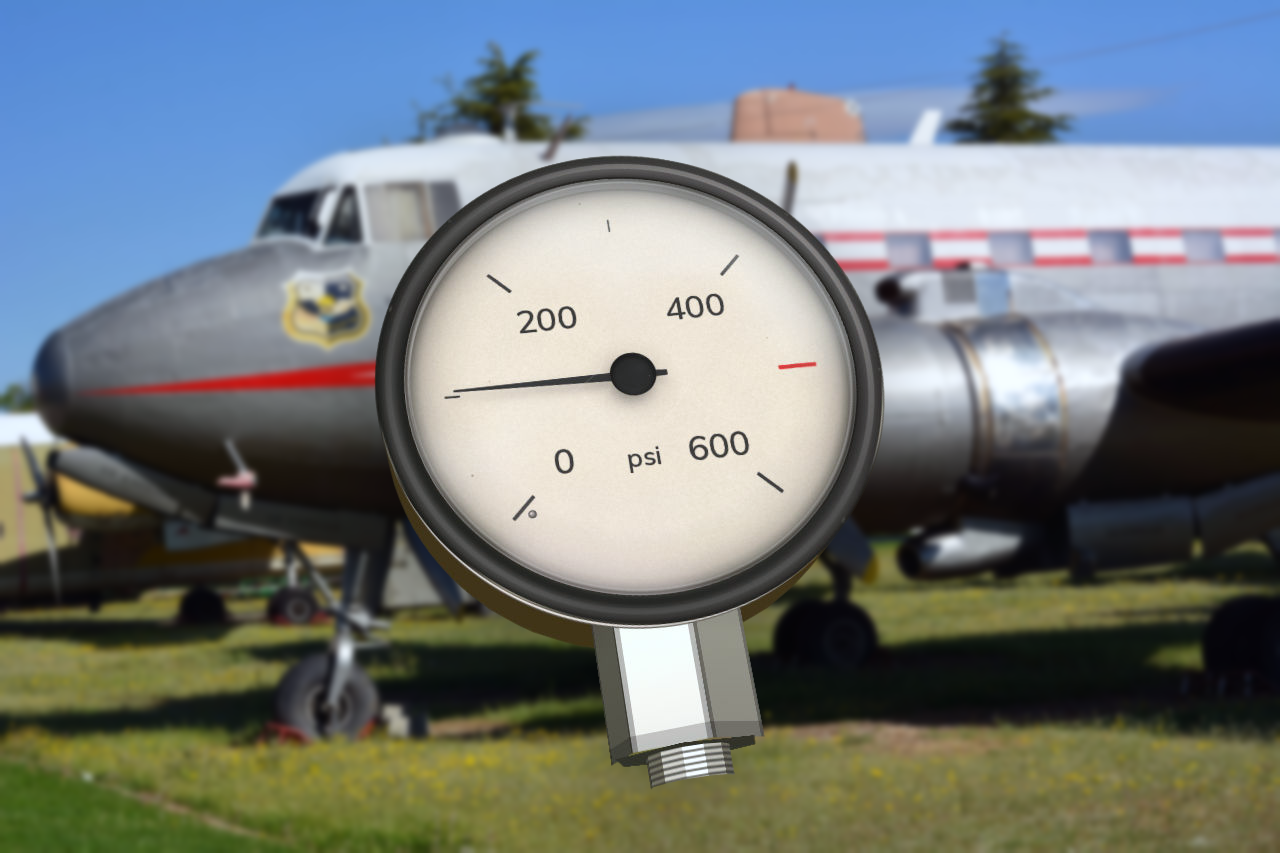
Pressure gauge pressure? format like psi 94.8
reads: psi 100
